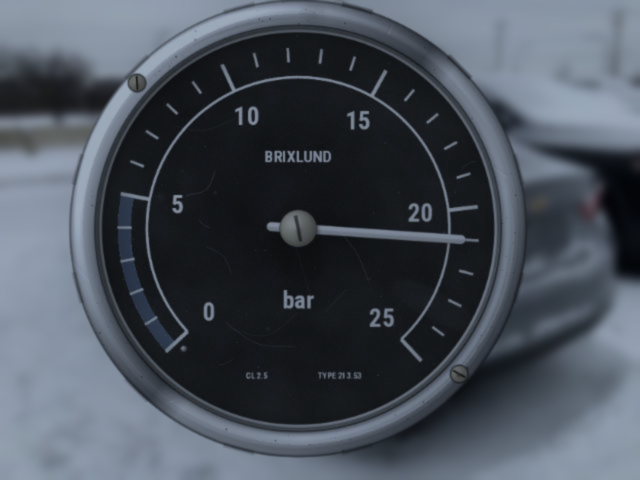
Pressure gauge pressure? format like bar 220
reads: bar 21
